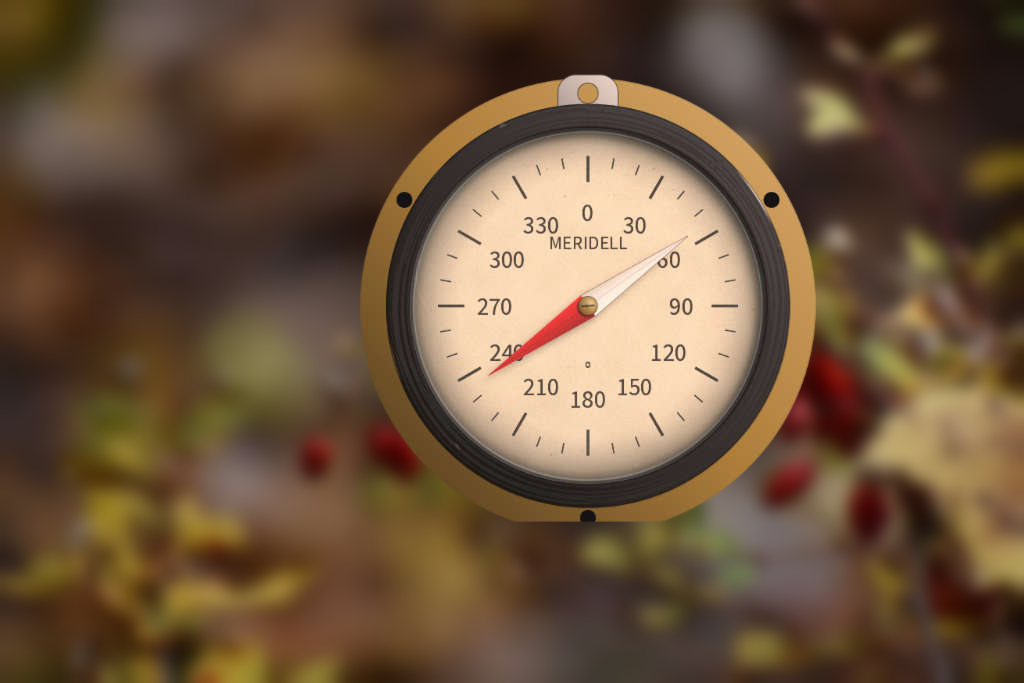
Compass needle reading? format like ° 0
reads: ° 235
